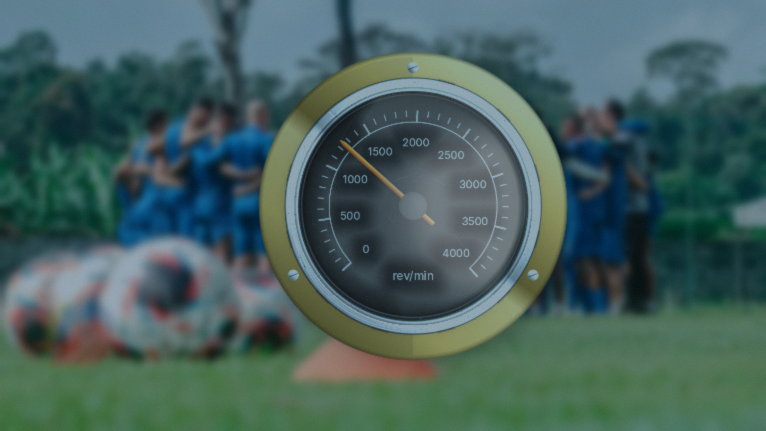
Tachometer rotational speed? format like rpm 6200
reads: rpm 1250
